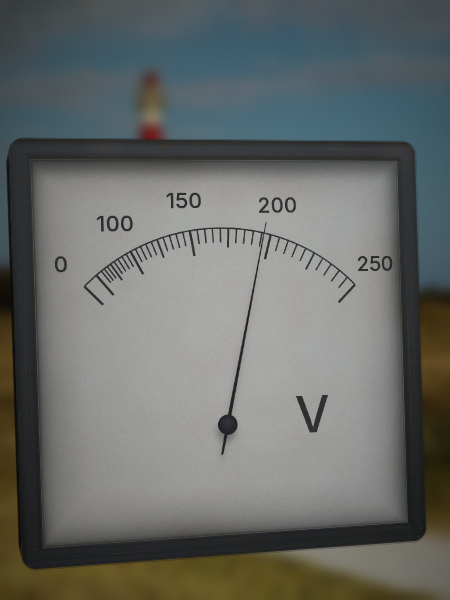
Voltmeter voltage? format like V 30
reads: V 195
